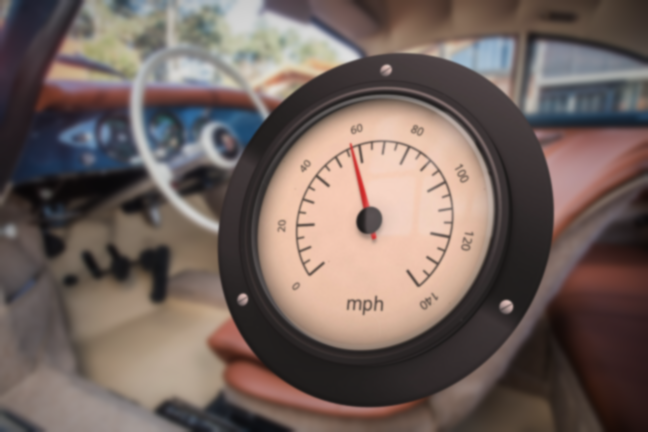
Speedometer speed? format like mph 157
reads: mph 57.5
